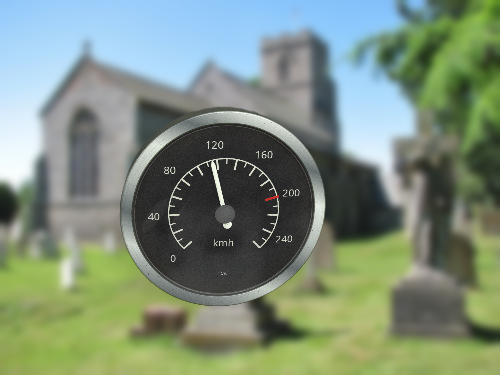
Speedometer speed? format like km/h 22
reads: km/h 115
